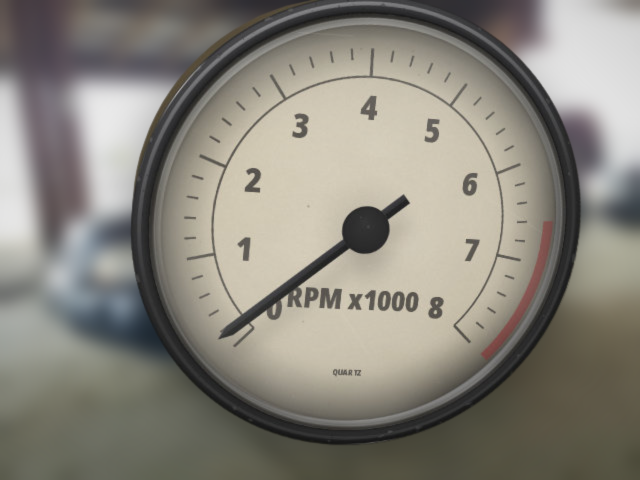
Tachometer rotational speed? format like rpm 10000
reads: rpm 200
